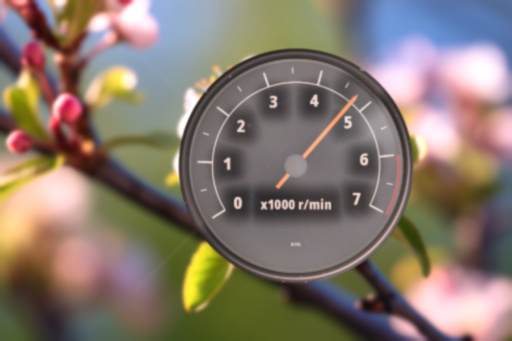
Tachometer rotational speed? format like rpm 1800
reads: rpm 4750
